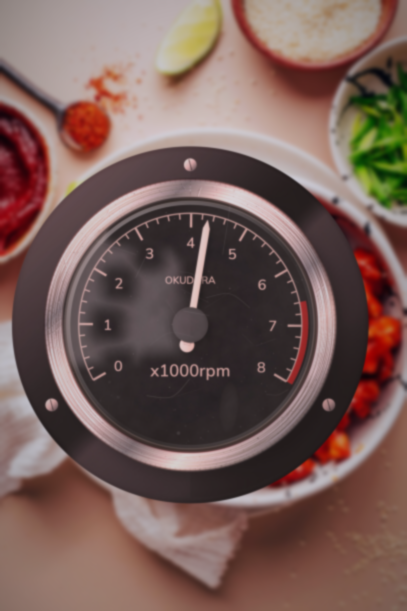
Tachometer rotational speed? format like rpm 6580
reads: rpm 4300
